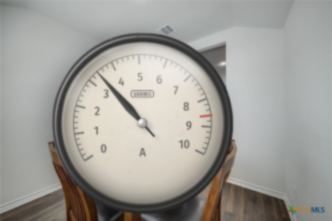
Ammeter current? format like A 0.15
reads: A 3.4
